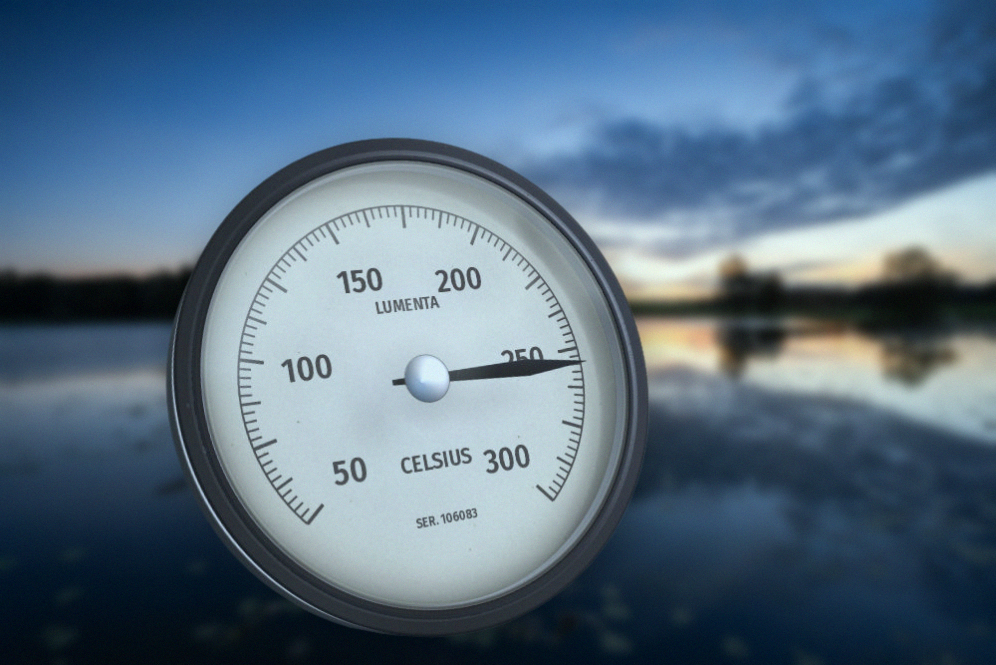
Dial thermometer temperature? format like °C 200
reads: °C 255
